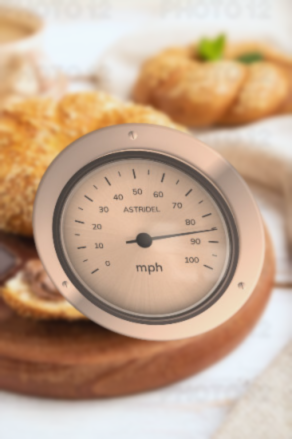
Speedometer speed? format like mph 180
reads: mph 85
